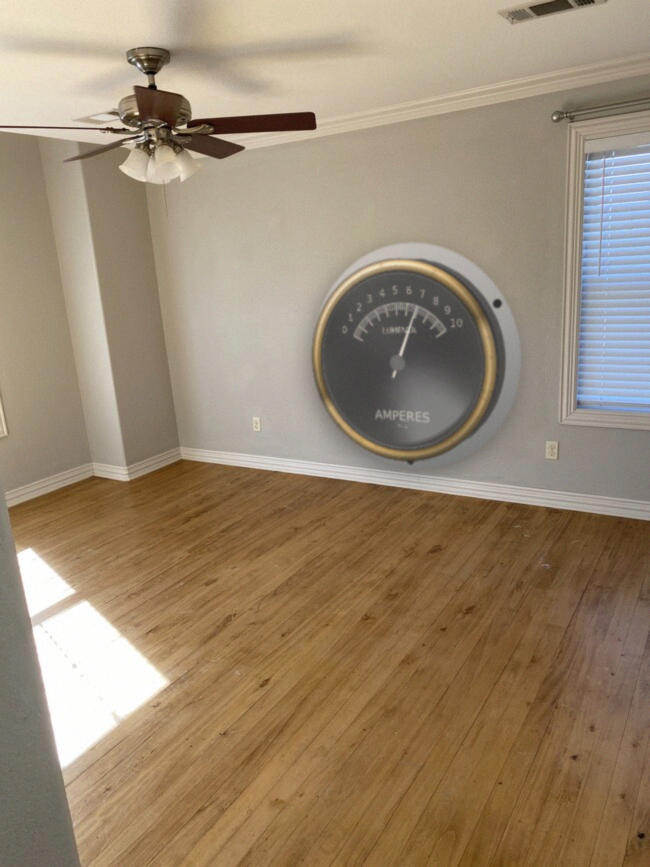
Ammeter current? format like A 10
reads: A 7
